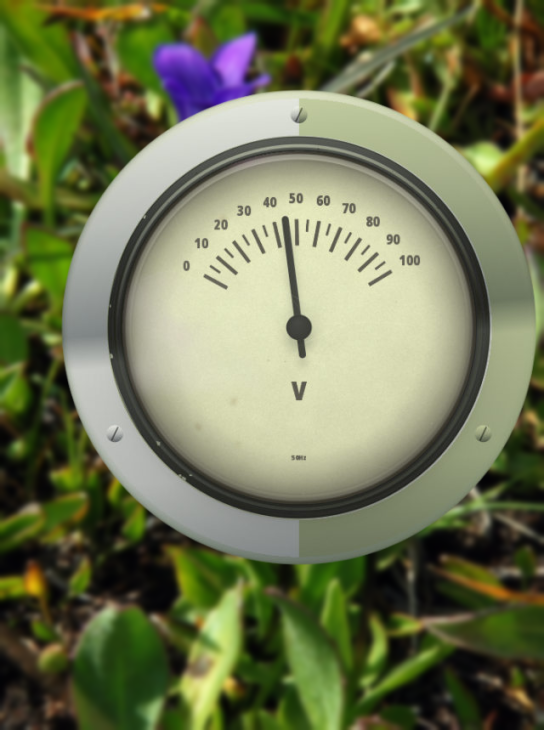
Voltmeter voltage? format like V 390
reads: V 45
